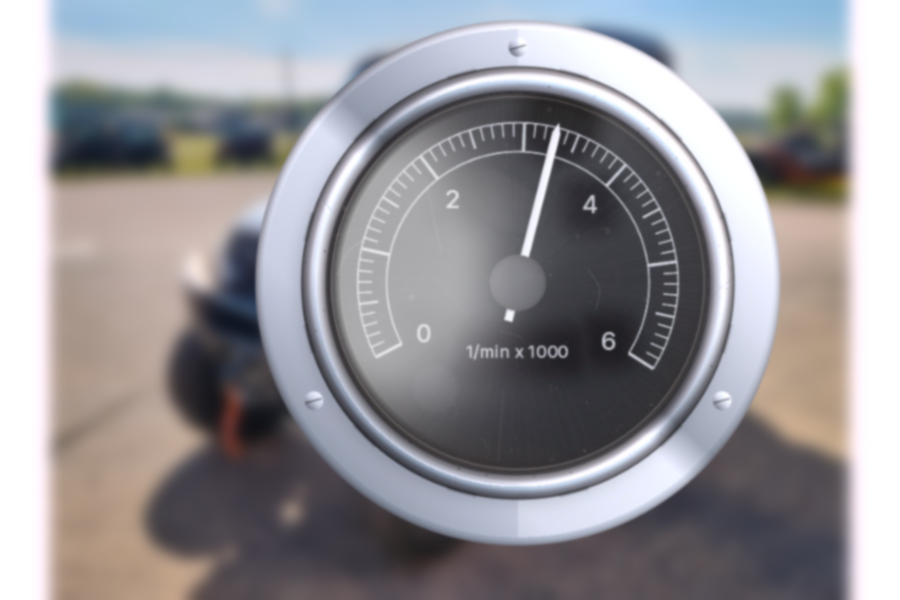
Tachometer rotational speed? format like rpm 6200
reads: rpm 3300
